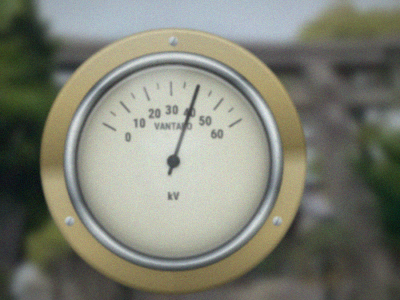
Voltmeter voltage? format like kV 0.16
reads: kV 40
